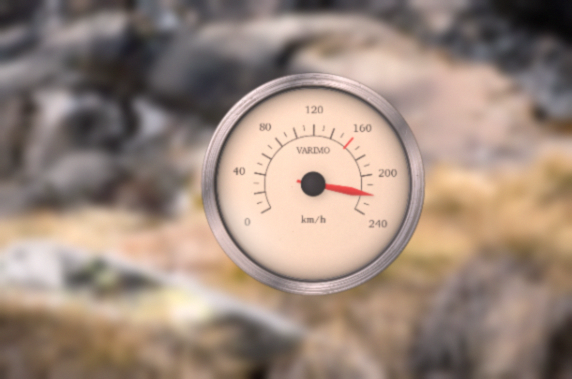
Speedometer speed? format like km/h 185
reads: km/h 220
